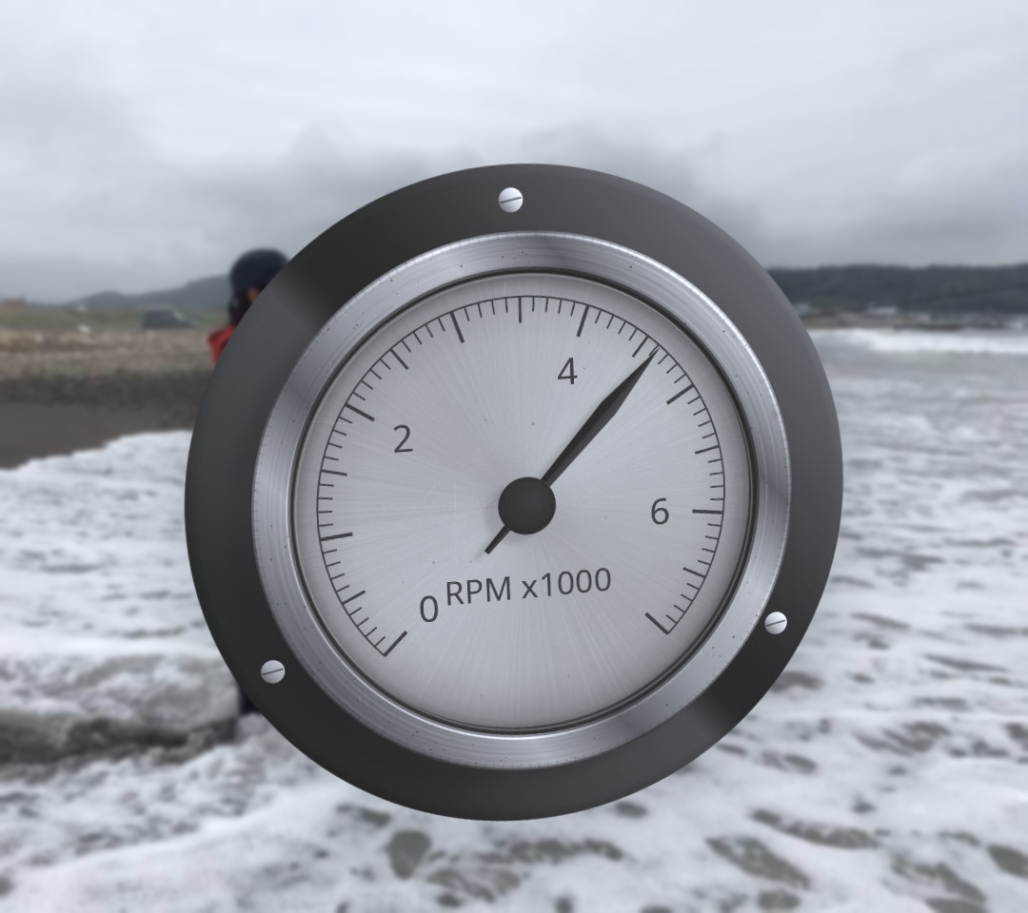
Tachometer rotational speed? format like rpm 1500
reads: rpm 4600
